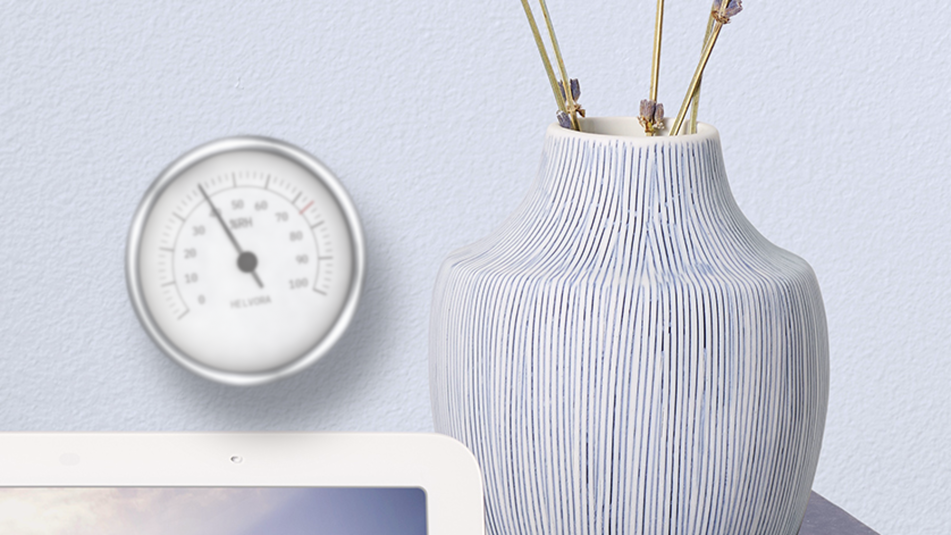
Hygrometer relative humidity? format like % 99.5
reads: % 40
